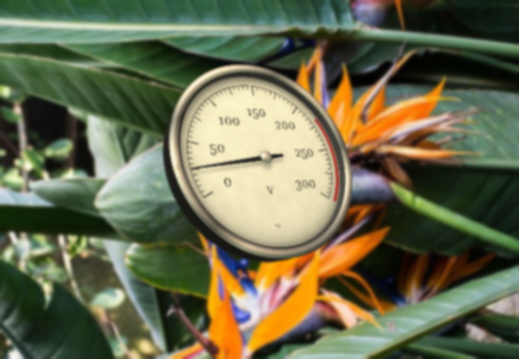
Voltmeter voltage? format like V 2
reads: V 25
